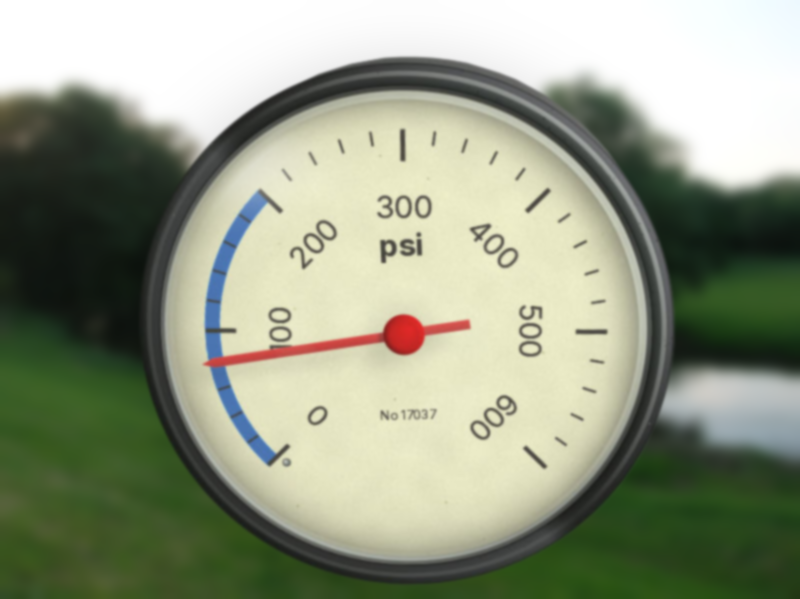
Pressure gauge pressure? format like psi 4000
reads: psi 80
